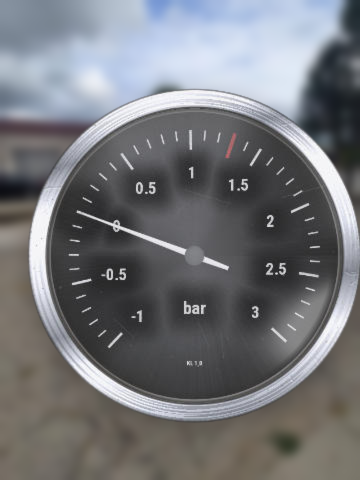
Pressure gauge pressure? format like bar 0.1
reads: bar 0
